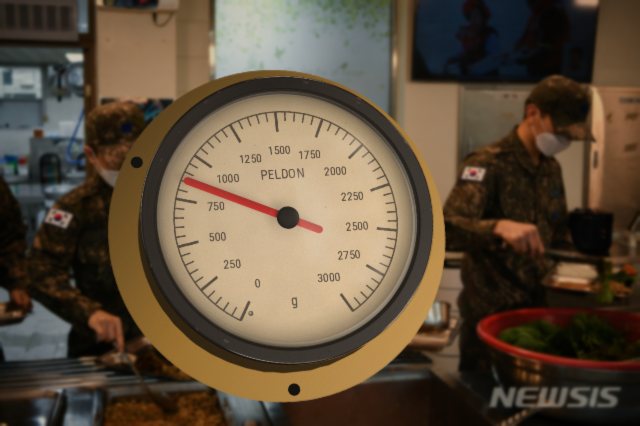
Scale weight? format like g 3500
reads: g 850
